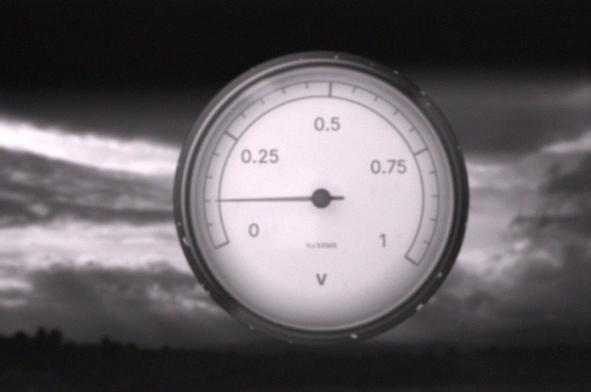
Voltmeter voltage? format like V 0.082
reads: V 0.1
